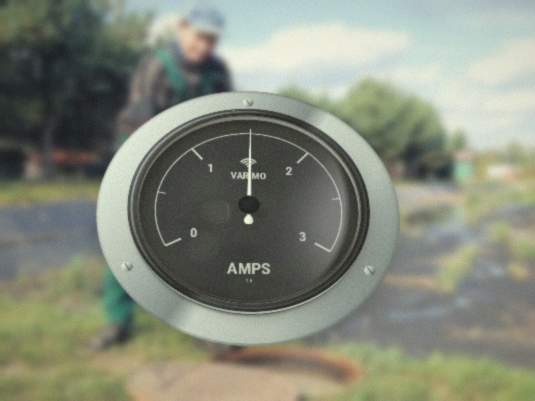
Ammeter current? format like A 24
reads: A 1.5
